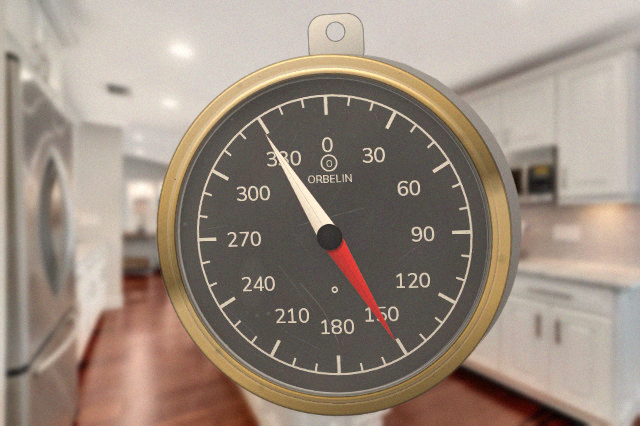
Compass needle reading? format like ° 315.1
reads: ° 150
